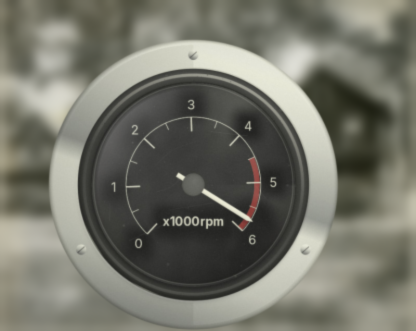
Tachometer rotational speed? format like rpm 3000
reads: rpm 5750
